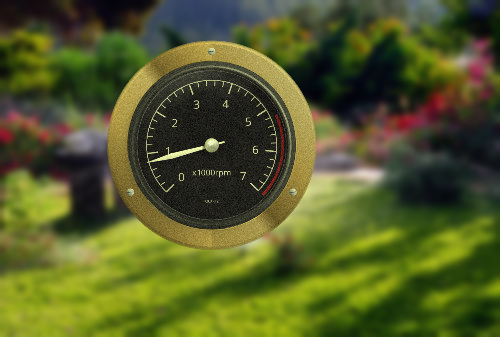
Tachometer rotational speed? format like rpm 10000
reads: rpm 800
